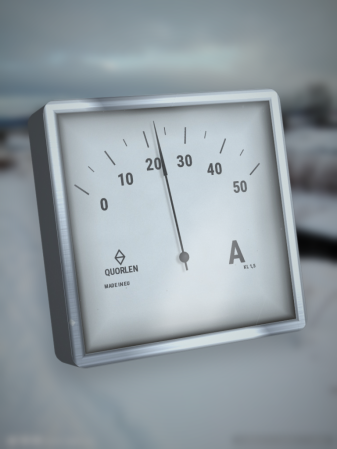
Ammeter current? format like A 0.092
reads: A 22.5
